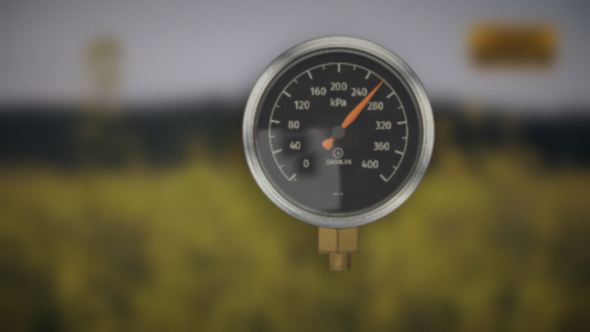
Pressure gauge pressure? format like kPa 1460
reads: kPa 260
